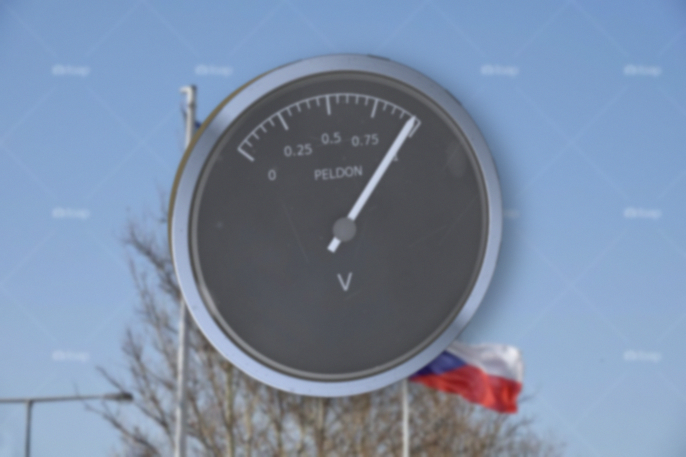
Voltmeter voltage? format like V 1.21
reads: V 0.95
